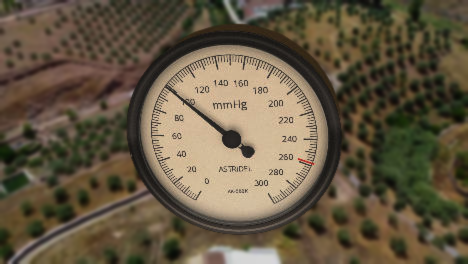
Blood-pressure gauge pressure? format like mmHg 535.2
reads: mmHg 100
